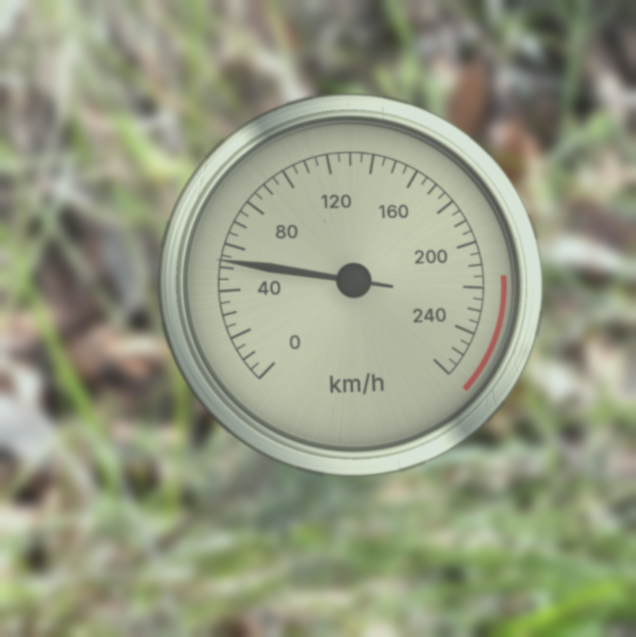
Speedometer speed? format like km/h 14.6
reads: km/h 52.5
